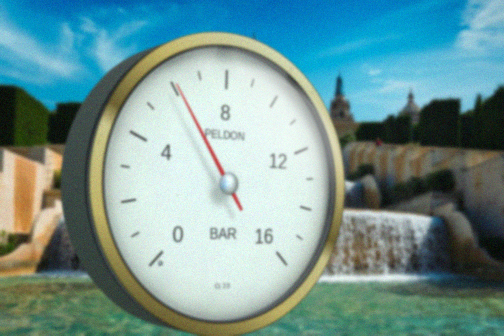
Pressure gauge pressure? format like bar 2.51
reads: bar 6
